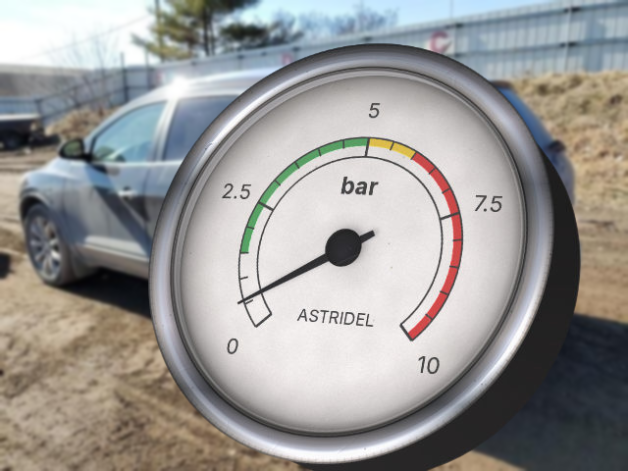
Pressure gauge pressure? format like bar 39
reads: bar 0.5
